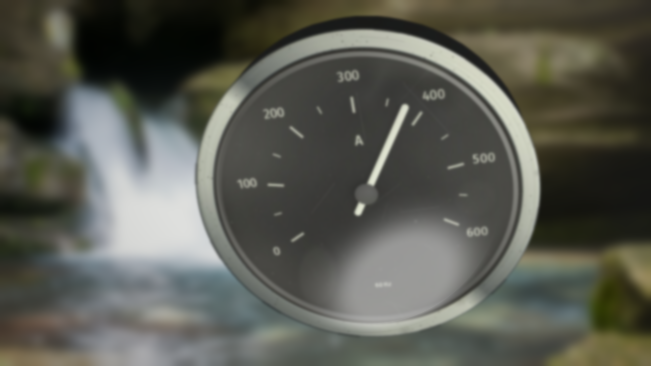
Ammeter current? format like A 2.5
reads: A 375
